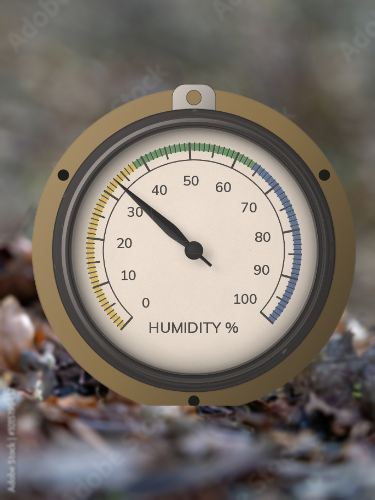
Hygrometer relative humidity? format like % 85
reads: % 33
